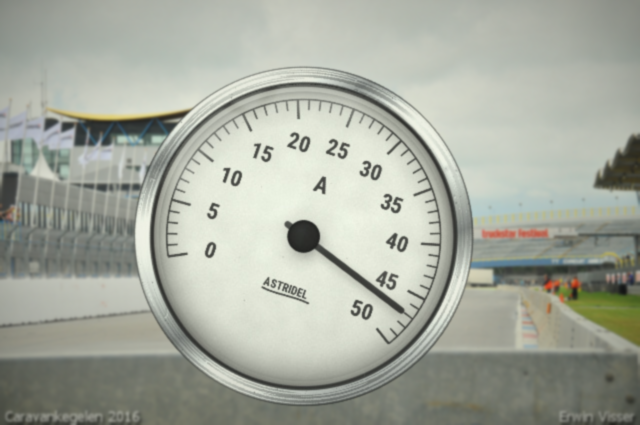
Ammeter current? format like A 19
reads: A 47
